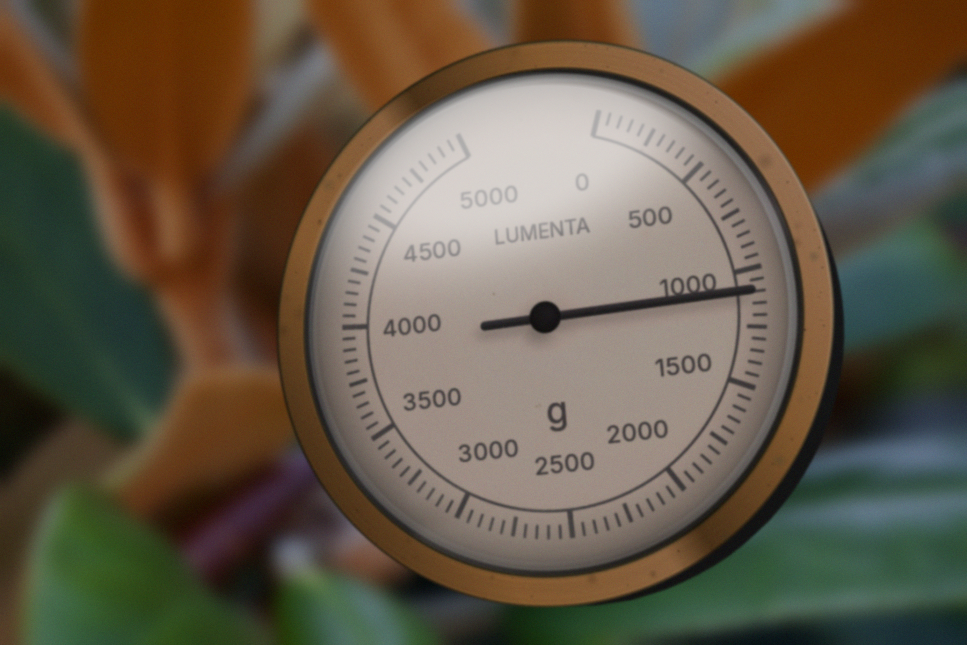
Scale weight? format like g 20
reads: g 1100
